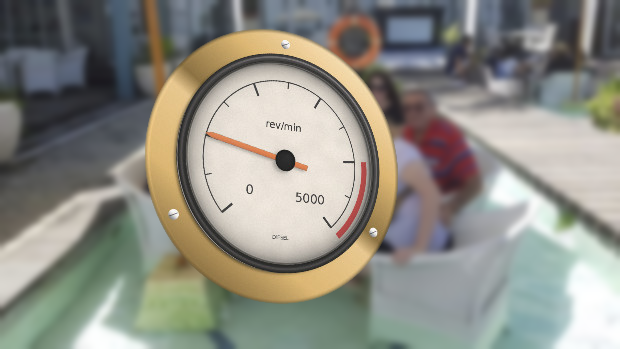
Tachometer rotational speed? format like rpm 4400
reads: rpm 1000
